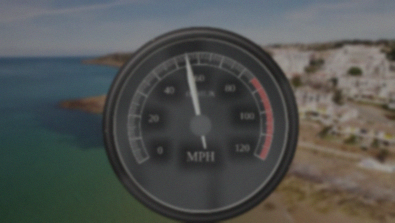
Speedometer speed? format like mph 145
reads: mph 55
